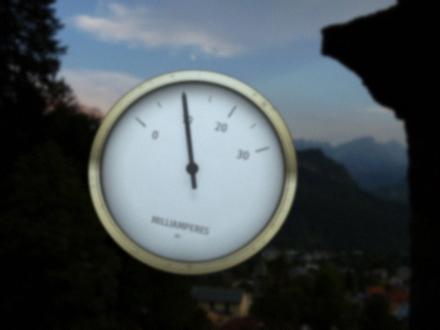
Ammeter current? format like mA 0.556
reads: mA 10
